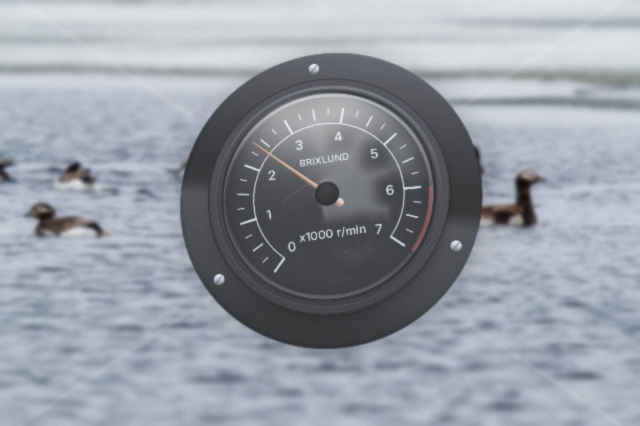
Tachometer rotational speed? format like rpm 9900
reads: rpm 2375
